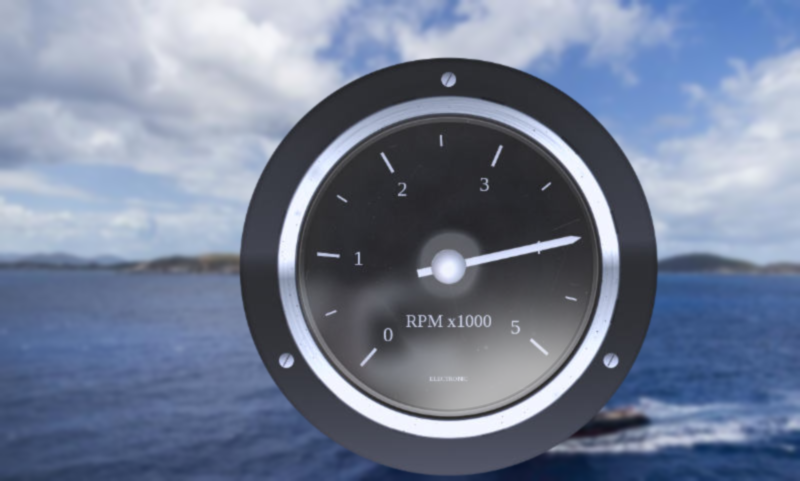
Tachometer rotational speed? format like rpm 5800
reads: rpm 4000
